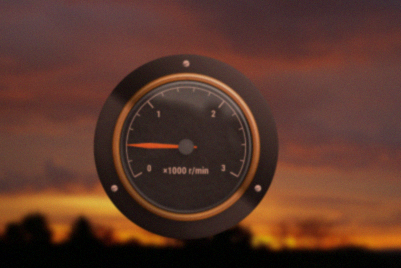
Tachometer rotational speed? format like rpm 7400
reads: rpm 400
